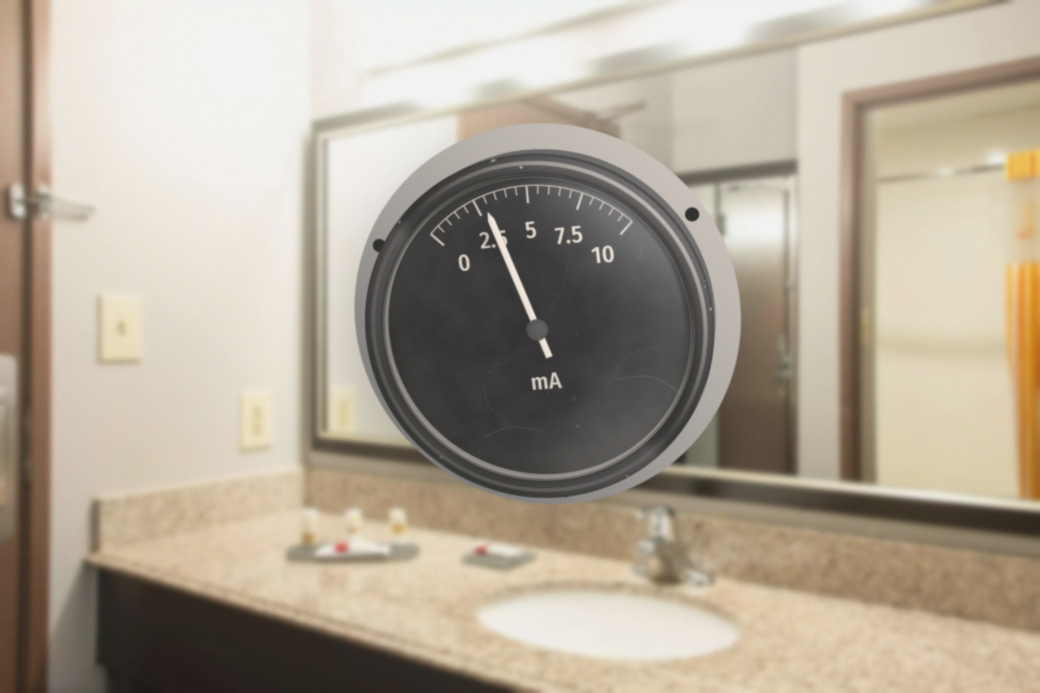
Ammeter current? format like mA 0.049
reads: mA 3
